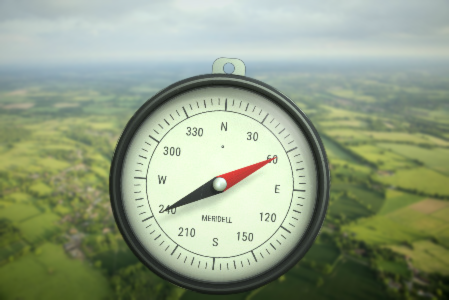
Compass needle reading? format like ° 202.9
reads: ° 60
